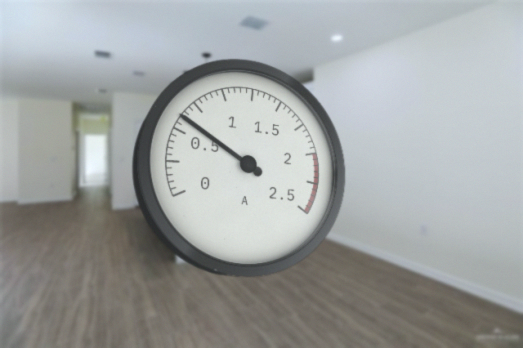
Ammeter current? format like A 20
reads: A 0.6
